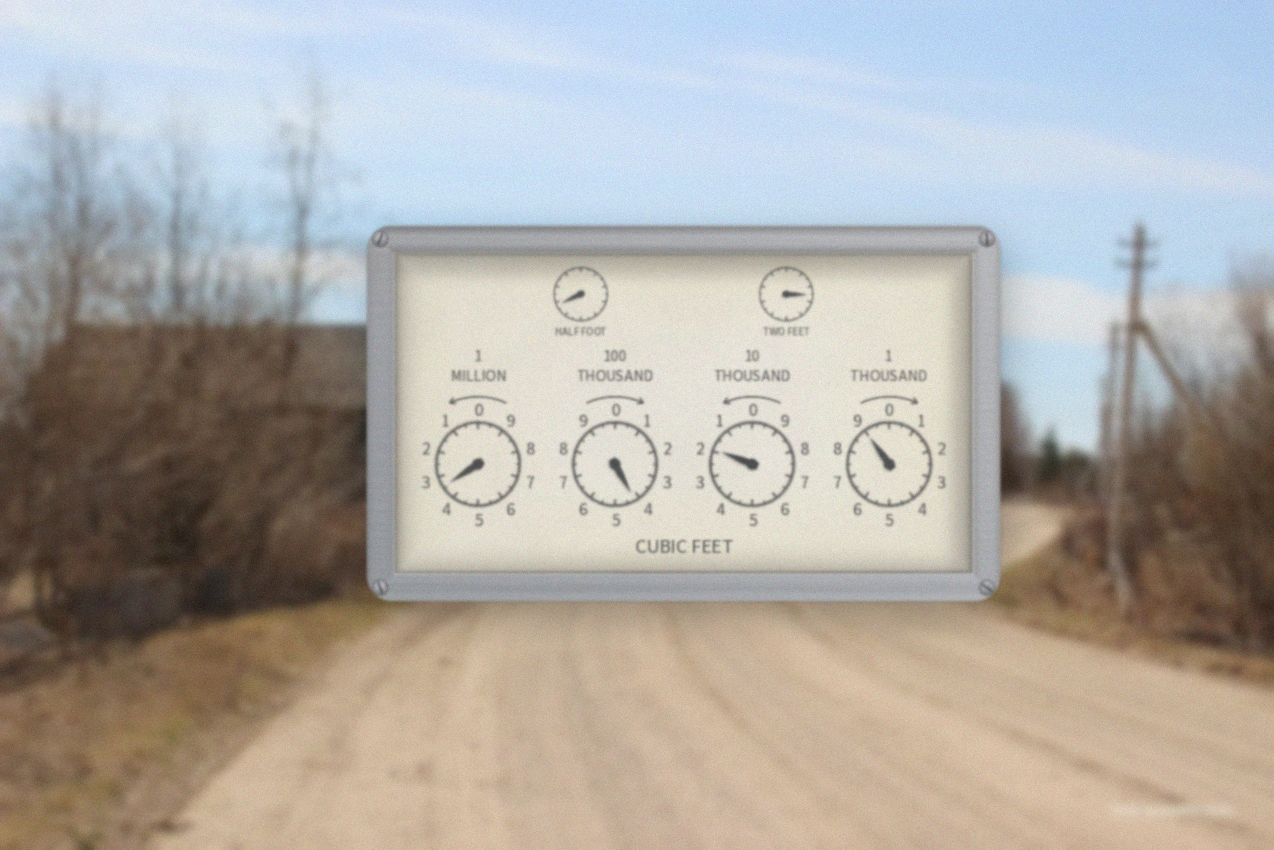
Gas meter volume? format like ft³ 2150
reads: ft³ 341900
